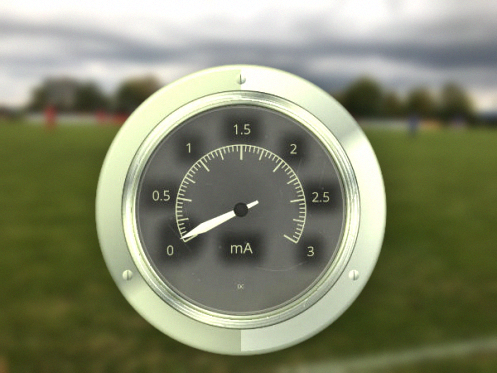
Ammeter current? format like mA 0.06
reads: mA 0.05
